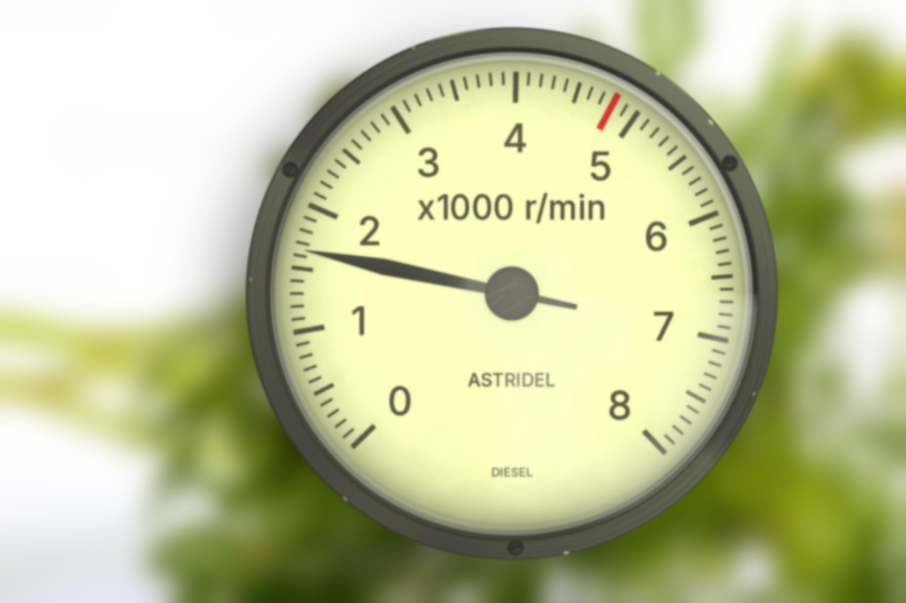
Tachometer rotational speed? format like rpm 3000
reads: rpm 1650
